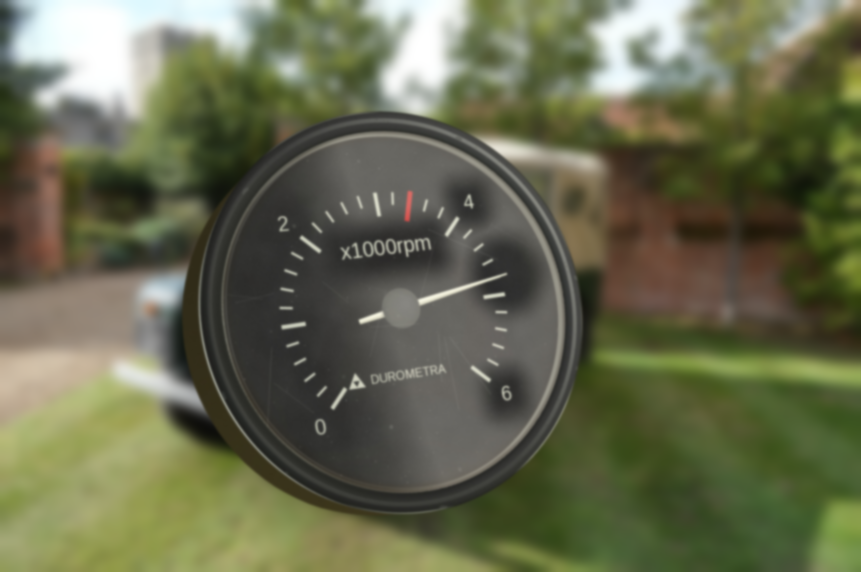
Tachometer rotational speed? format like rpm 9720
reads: rpm 4800
